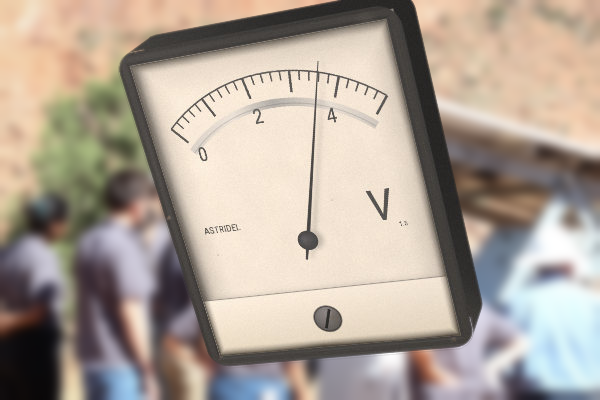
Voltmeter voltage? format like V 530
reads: V 3.6
